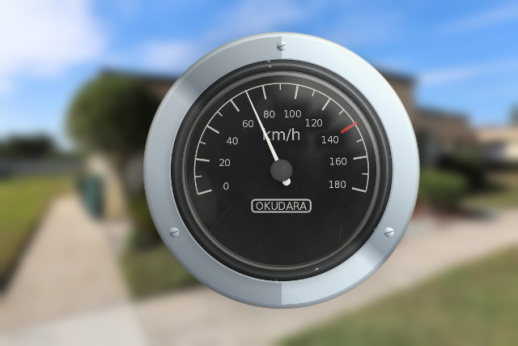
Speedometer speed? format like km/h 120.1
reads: km/h 70
